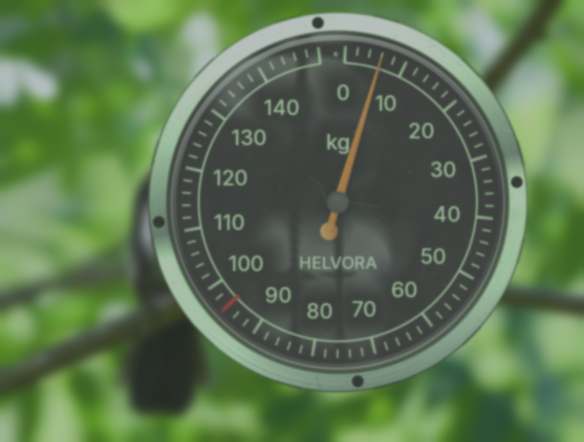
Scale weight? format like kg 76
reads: kg 6
